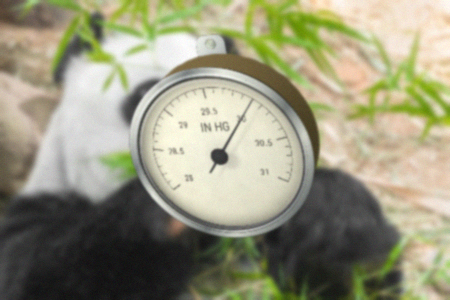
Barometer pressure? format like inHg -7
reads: inHg 30
